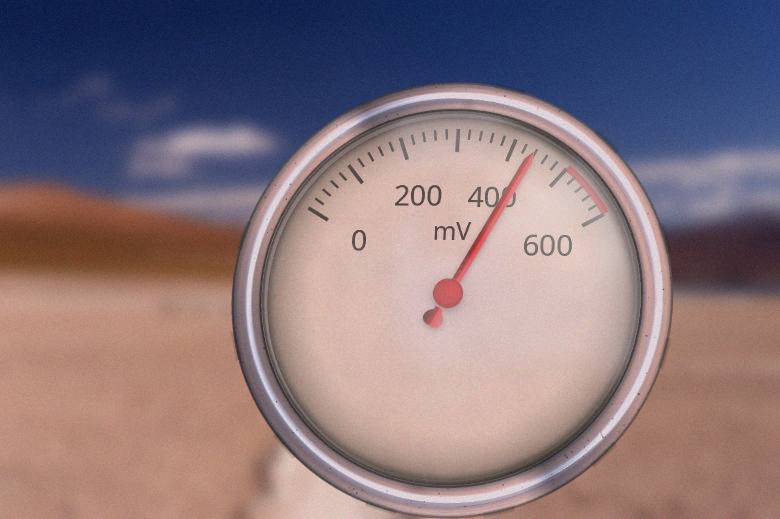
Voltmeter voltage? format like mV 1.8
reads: mV 440
